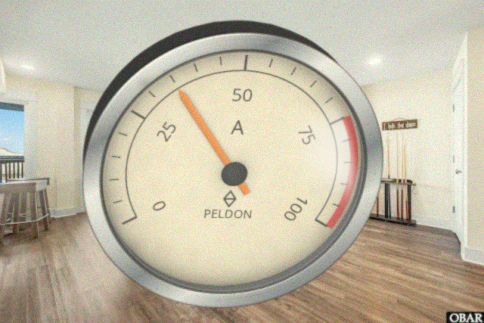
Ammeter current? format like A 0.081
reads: A 35
